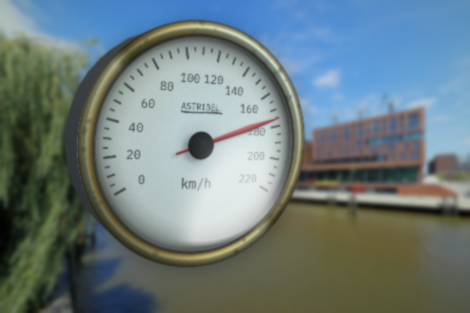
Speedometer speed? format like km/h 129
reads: km/h 175
